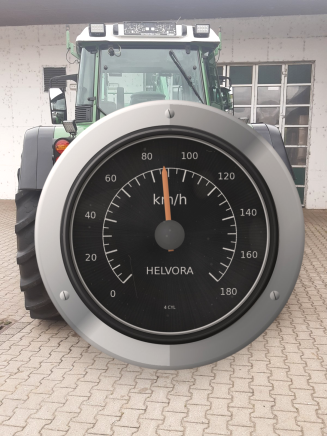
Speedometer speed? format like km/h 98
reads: km/h 87.5
